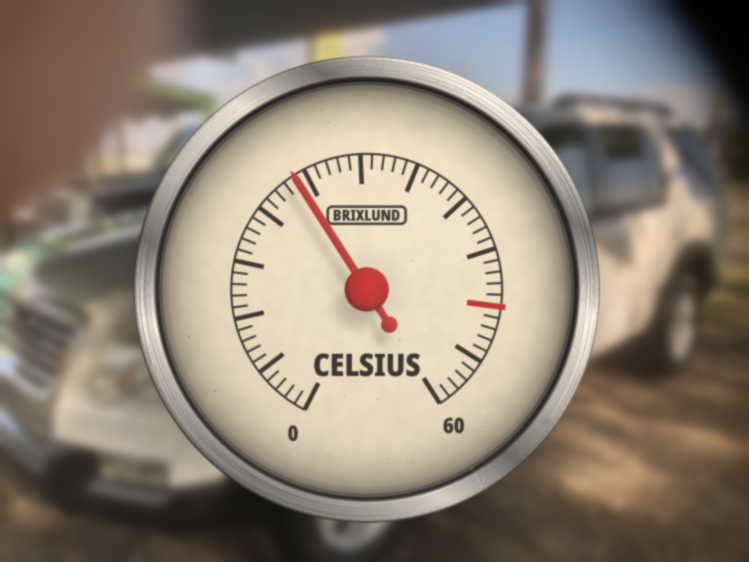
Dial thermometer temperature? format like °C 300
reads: °C 24
